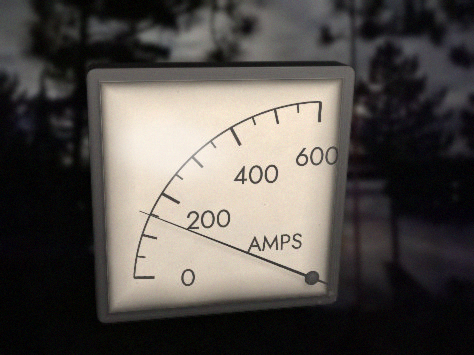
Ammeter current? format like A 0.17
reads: A 150
